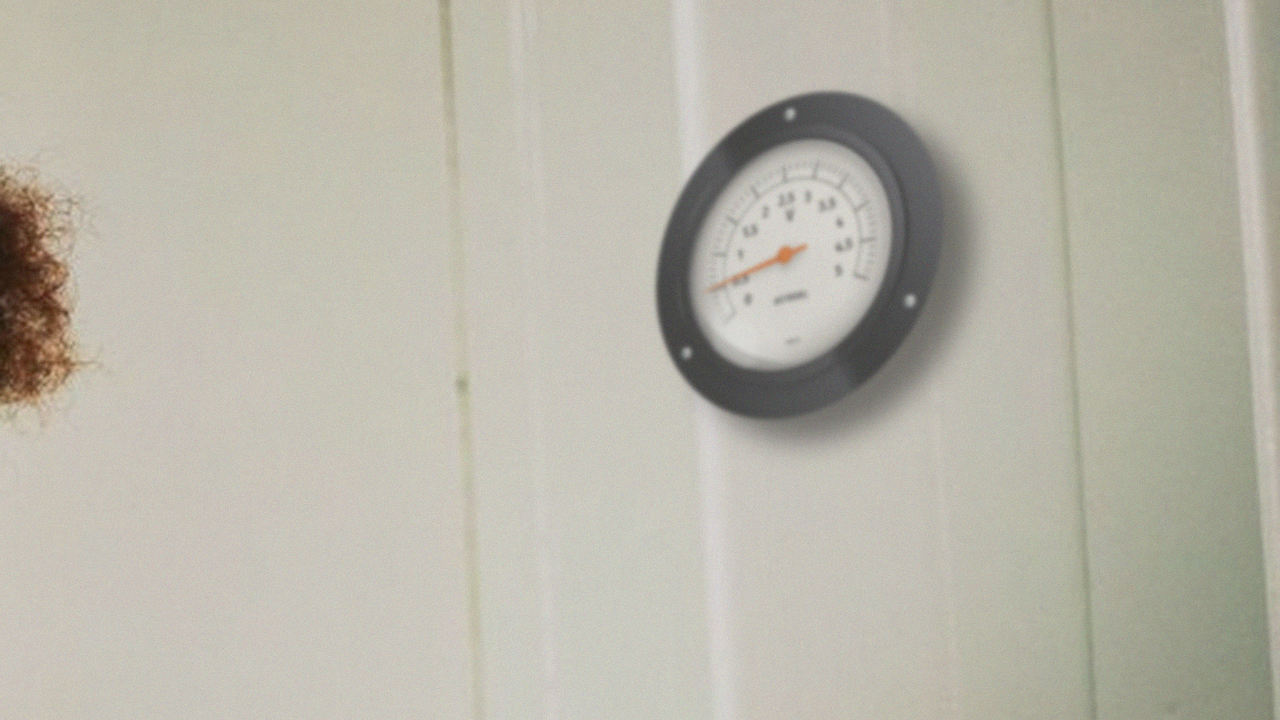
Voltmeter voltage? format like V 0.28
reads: V 0.5
